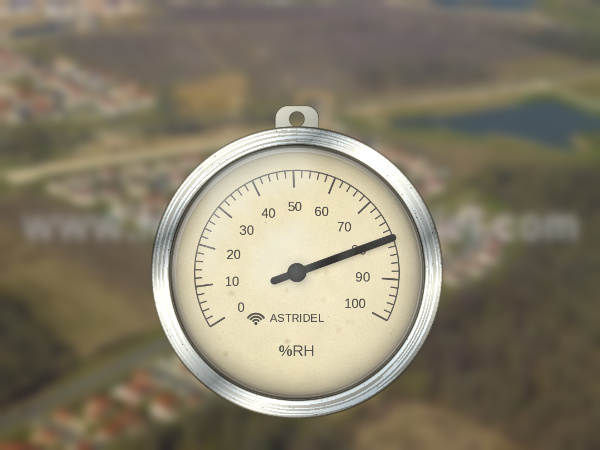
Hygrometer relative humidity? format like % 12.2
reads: % 80
